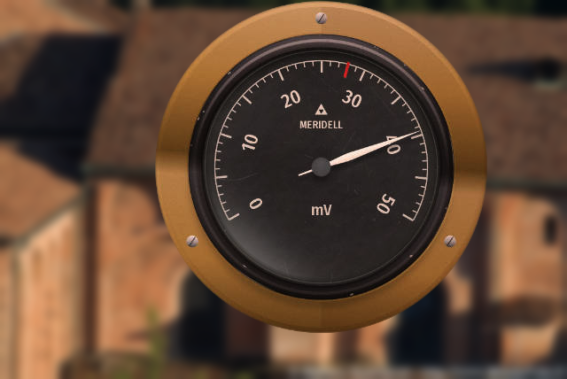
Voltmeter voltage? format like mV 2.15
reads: mV 39.5
